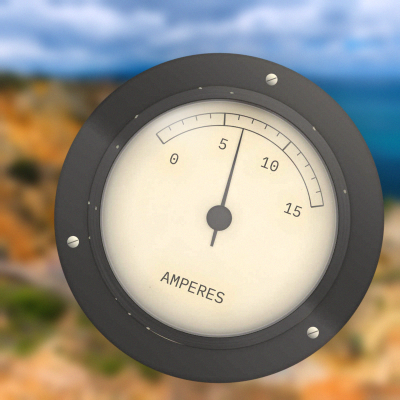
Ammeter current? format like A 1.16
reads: A 6.5
